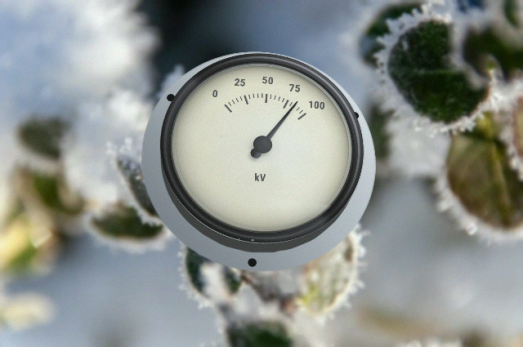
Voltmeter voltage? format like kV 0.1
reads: kV 85
